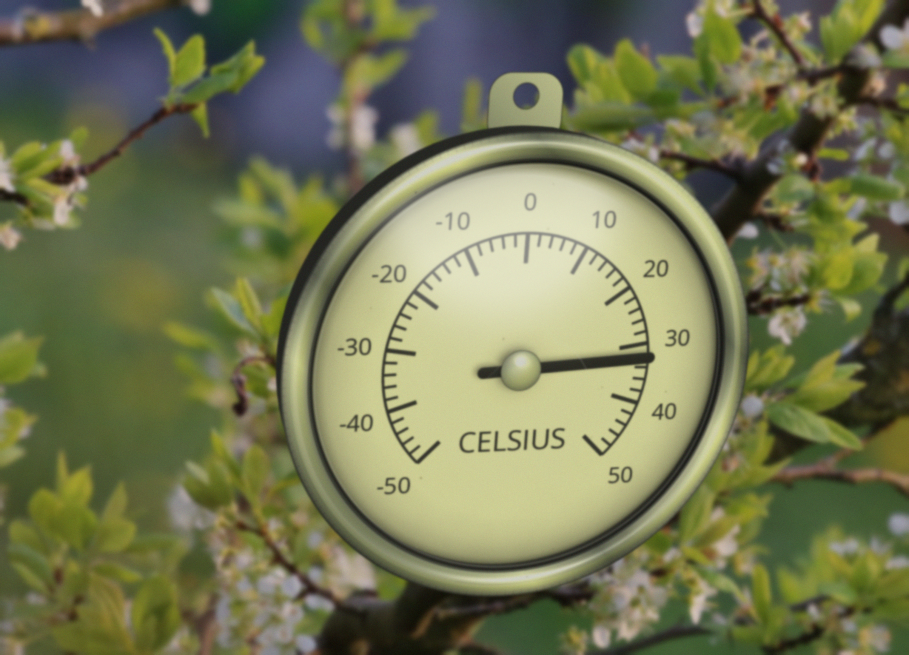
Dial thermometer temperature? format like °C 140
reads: °C 32
